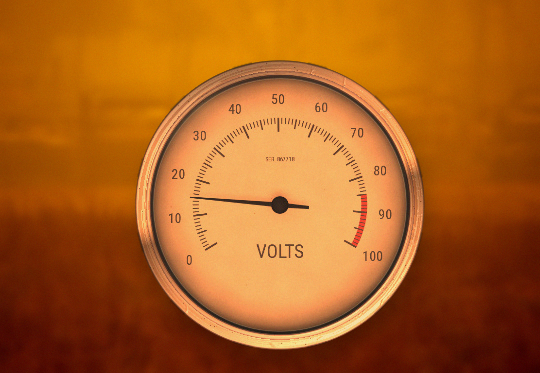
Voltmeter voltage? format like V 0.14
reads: V 15
